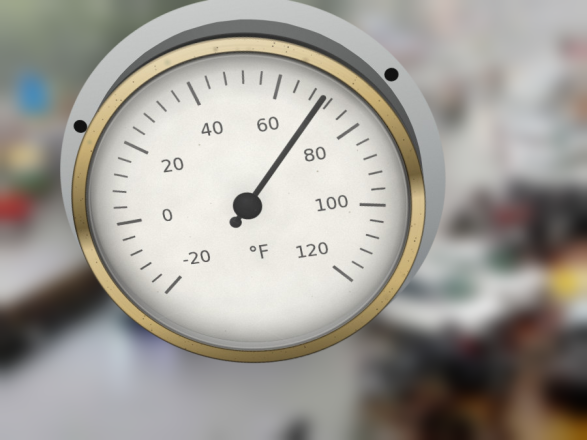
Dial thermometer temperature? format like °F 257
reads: °F 70
